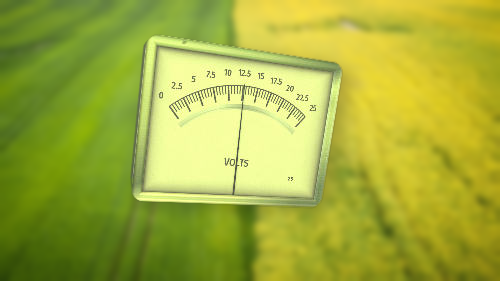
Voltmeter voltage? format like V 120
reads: V 12.5
